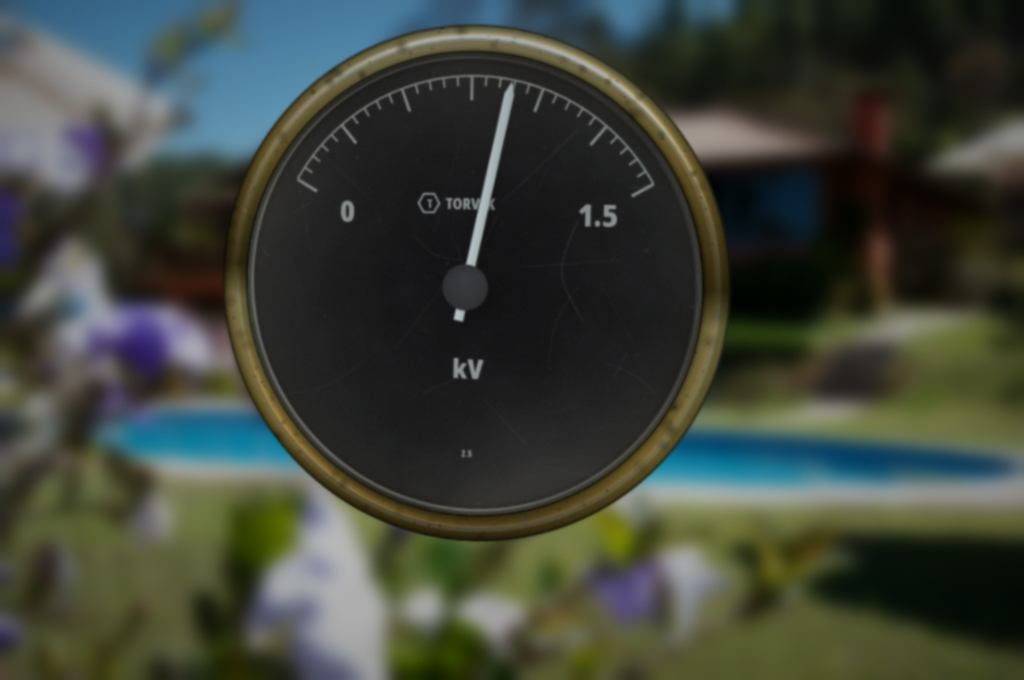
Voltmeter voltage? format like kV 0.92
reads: kV 0.9
